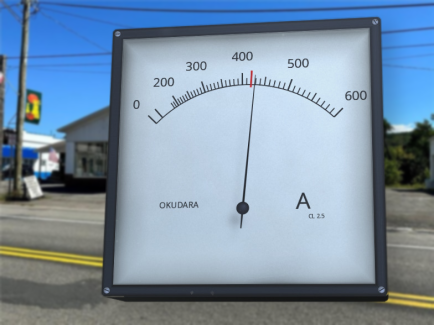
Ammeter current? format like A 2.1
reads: A 430
